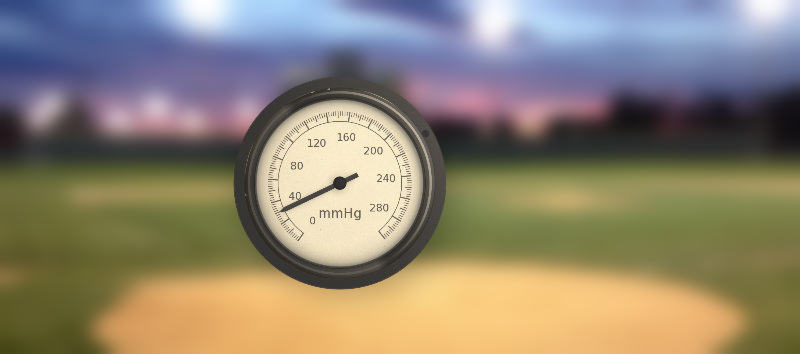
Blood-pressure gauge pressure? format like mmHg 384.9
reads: mmHg 30
